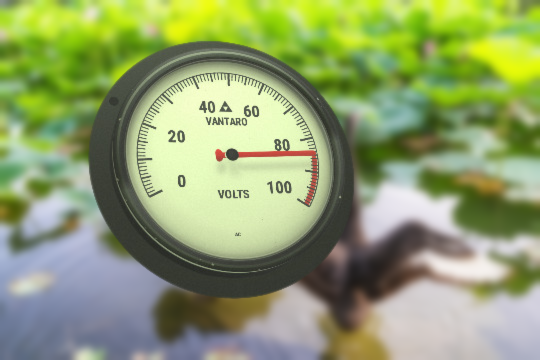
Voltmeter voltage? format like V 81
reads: V 85
